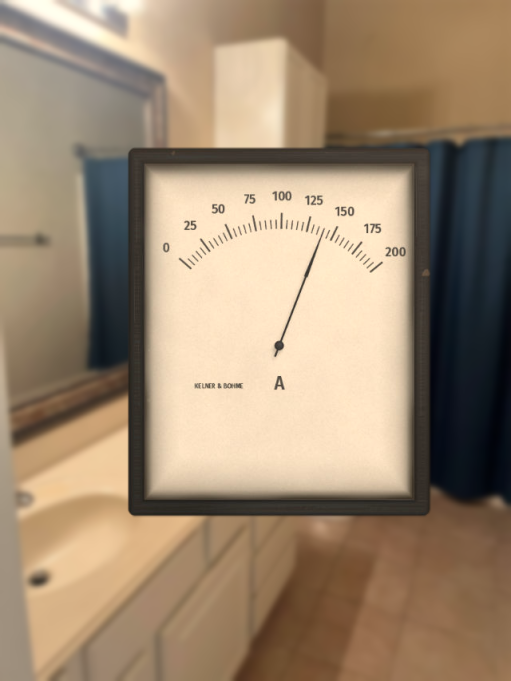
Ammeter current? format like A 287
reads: A 140
